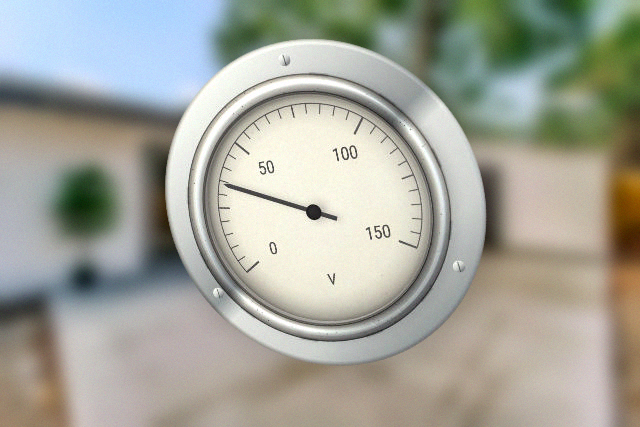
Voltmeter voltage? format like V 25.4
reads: V 35
